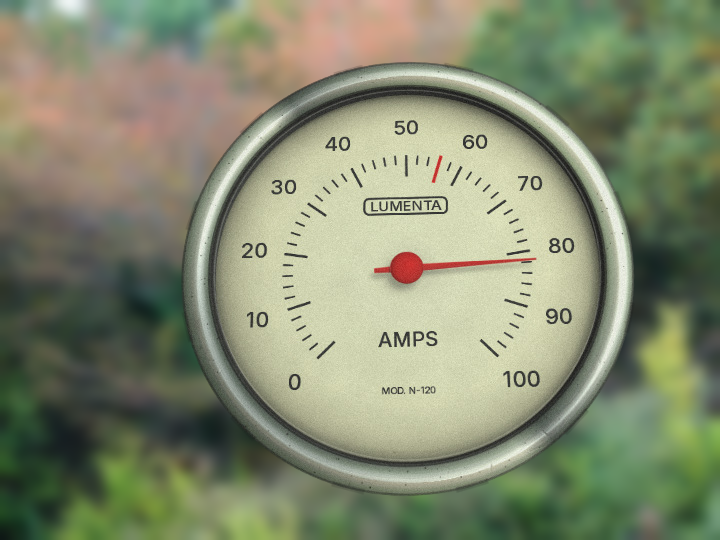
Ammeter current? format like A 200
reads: A 82
